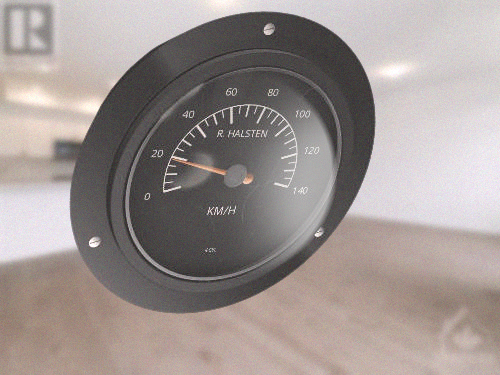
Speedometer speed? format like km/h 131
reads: km/h 20
